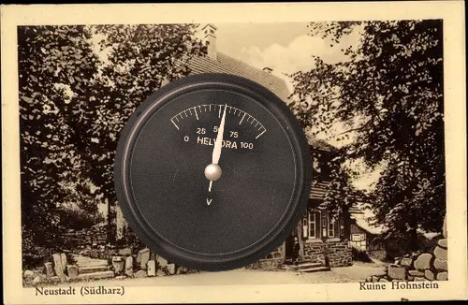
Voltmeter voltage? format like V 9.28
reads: V 55
